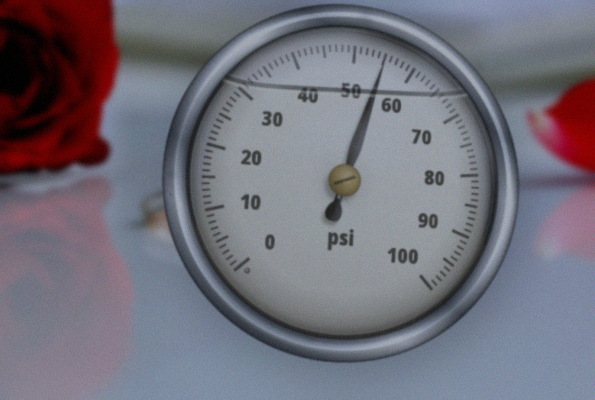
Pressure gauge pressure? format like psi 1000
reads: psi 55
